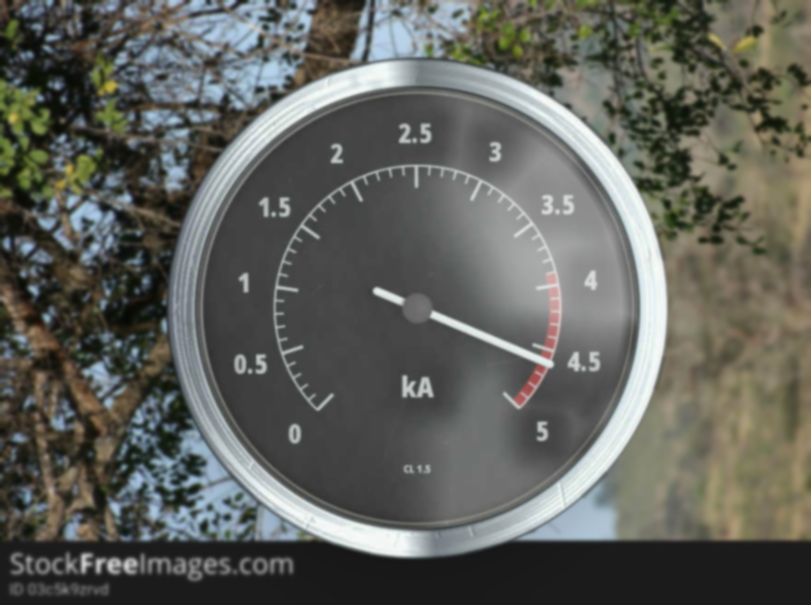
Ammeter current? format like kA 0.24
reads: kA 4.6
